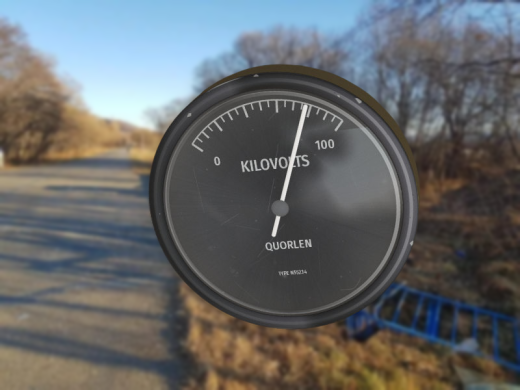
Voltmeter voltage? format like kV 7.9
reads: kV 77.5
